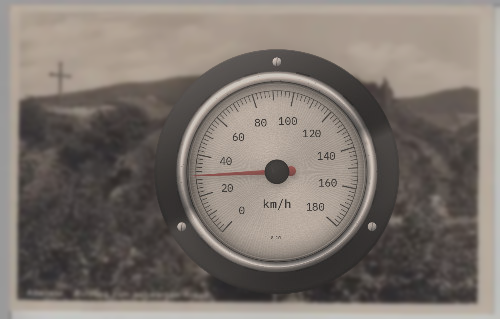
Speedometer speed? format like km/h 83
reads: km/h 30
